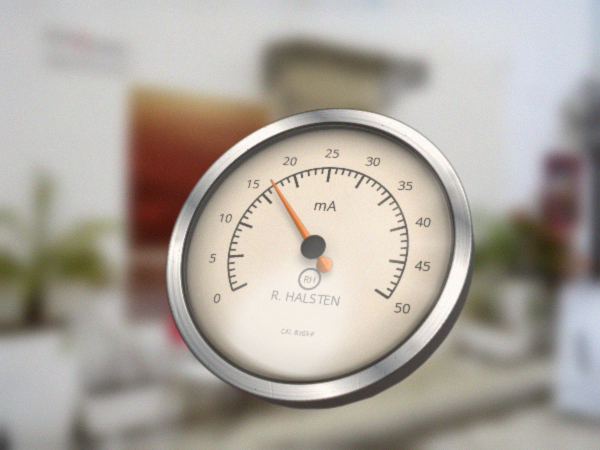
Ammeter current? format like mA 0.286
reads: mA 17
